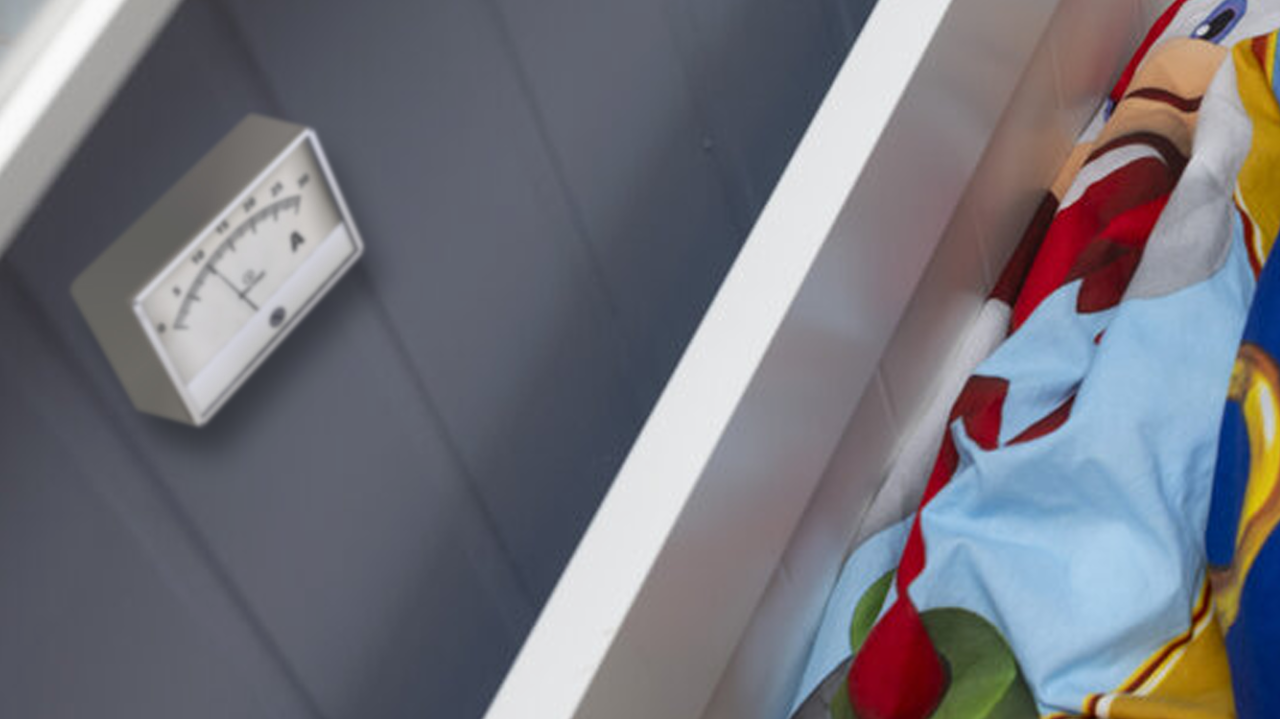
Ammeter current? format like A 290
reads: A 10
